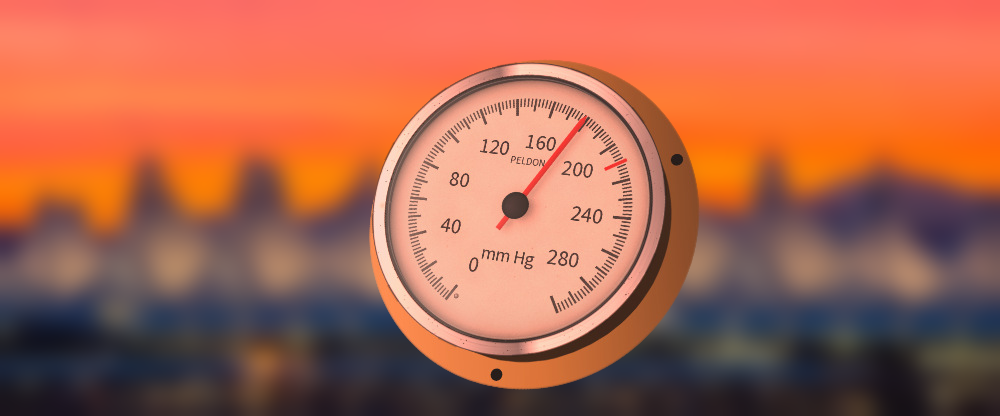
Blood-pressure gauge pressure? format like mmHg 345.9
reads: mmHg 180
